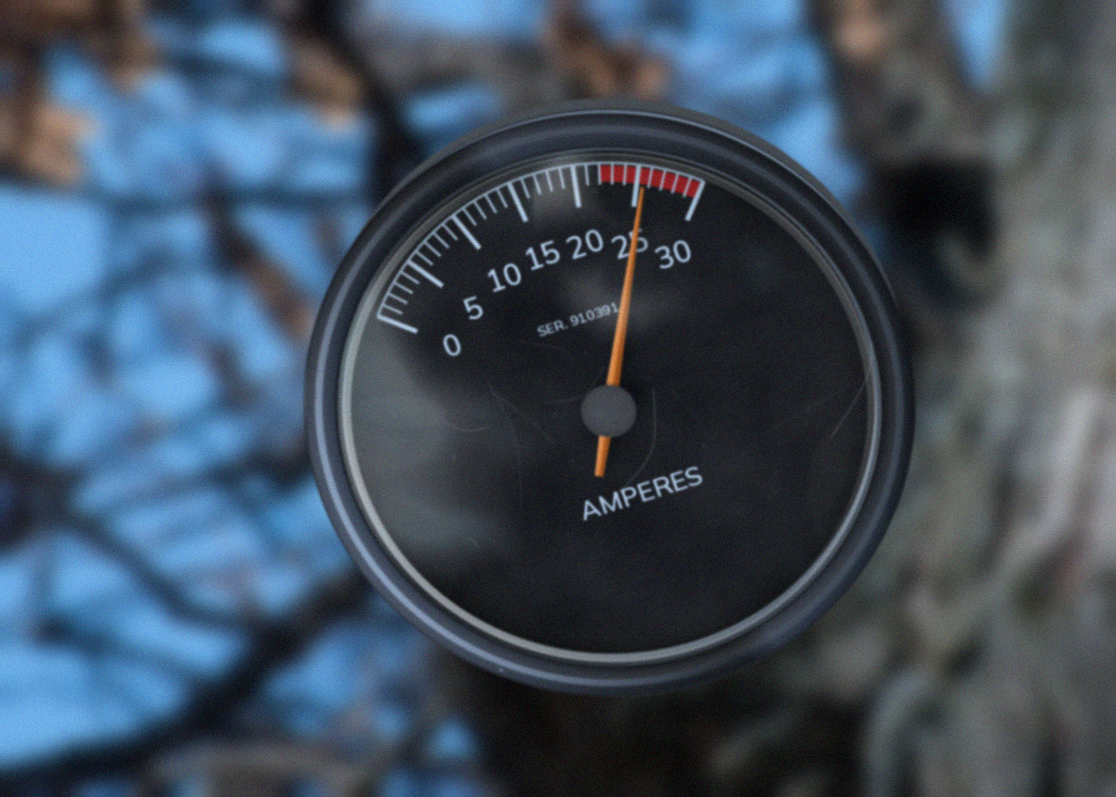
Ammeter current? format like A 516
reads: A 25.5
